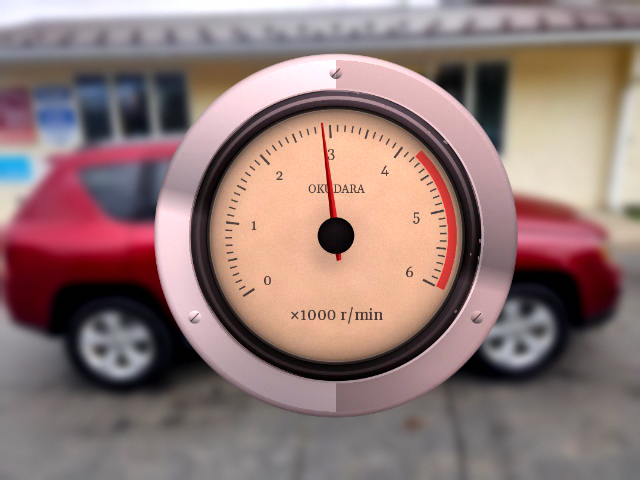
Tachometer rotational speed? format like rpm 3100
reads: rpm 2900
